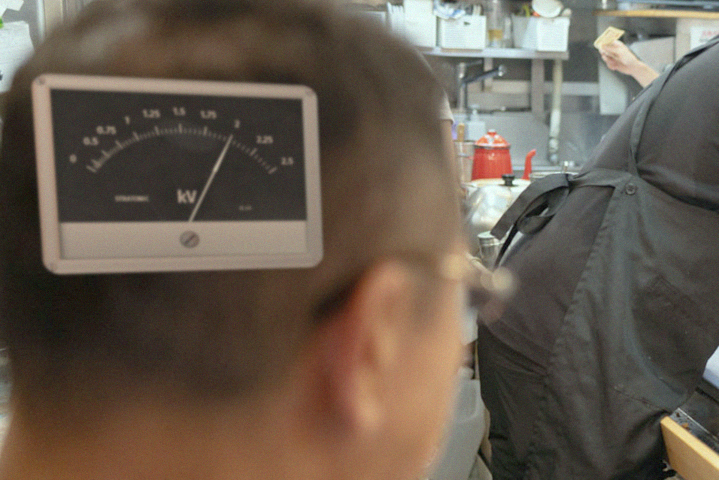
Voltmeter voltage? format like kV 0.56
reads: kV 2
